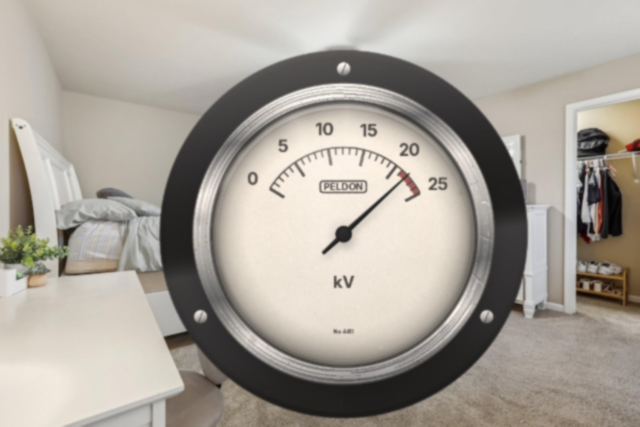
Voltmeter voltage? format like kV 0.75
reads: kV 22
